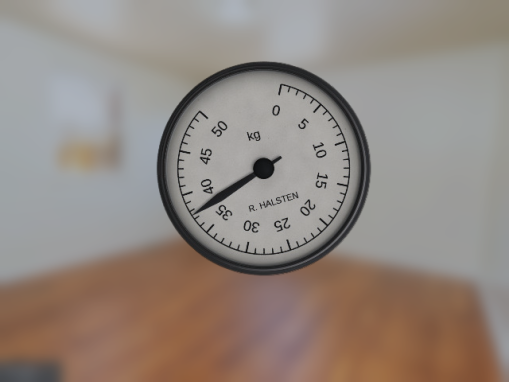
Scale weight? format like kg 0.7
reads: kg 37.5
